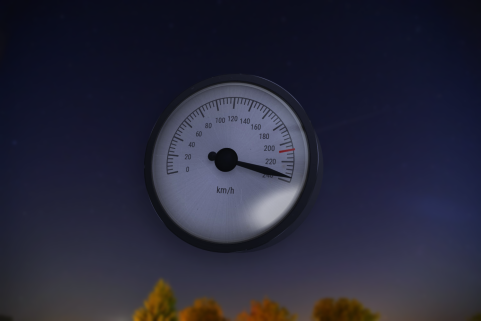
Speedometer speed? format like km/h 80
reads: km/h 236
